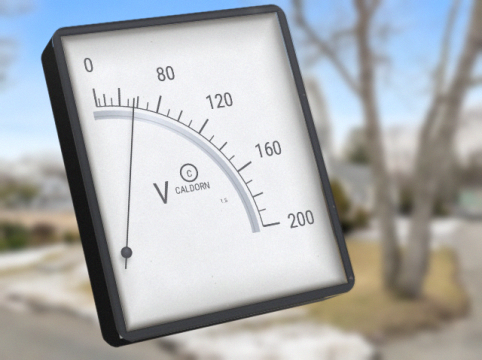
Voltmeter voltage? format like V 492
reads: V 55
